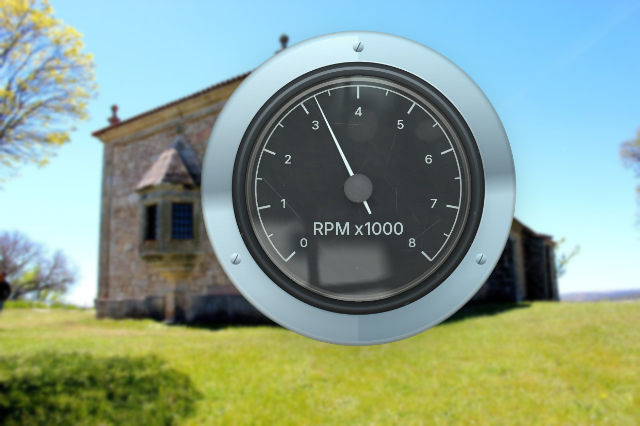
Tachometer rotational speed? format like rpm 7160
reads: rpm 3250
